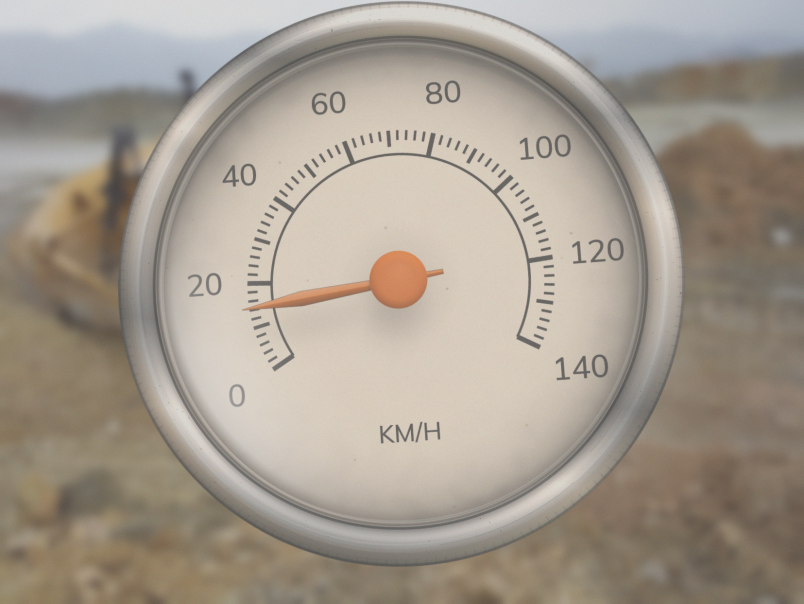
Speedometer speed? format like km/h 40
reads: km/h 14
